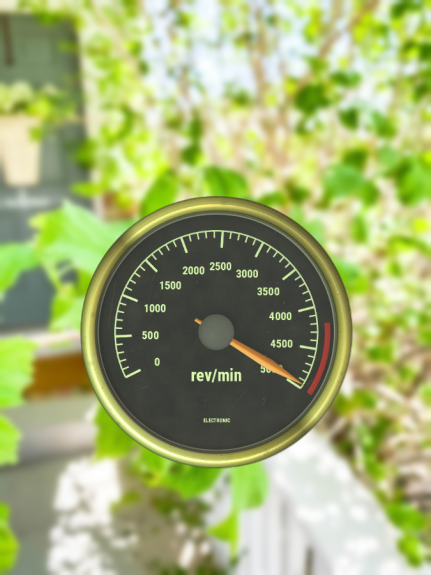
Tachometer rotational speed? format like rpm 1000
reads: rpm 4950
